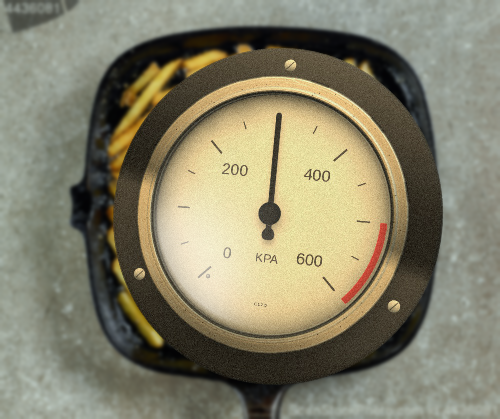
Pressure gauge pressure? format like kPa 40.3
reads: kPa 300
